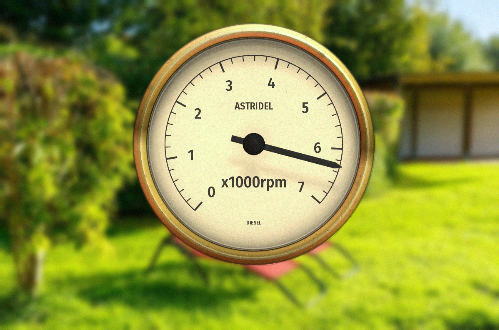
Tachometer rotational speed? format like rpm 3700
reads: rpm 6300
